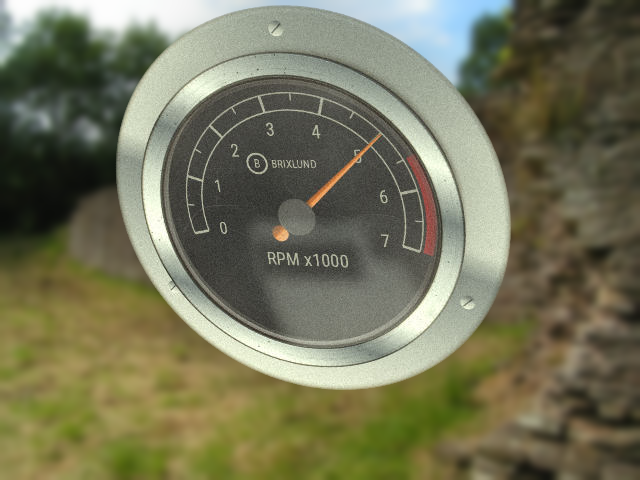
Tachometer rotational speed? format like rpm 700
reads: rpm 5000
